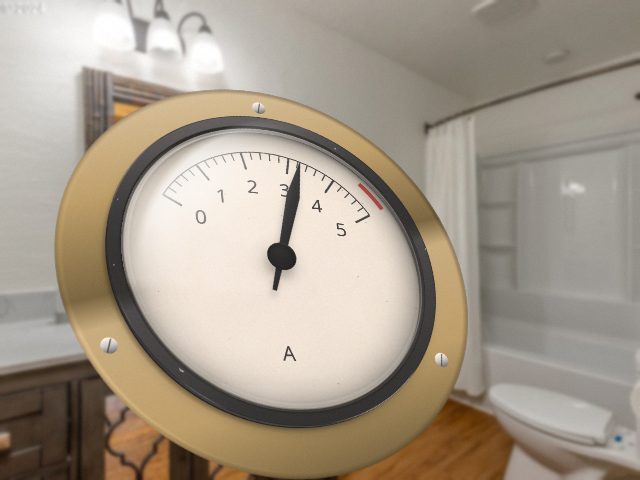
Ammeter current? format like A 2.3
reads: A 3.2
